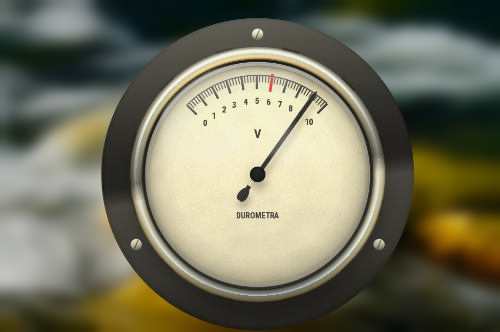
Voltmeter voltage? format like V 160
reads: V 9
